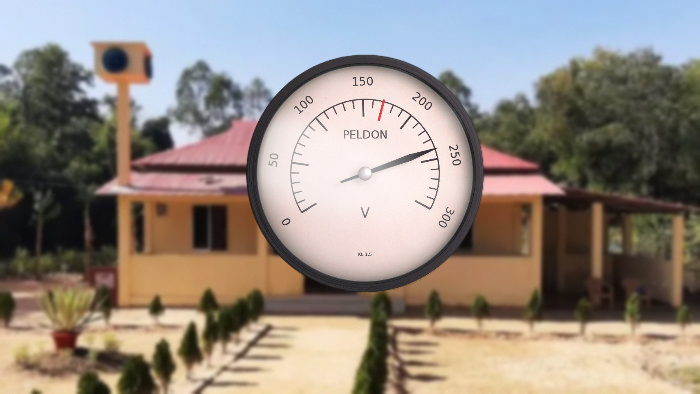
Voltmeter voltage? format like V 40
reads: V 240
